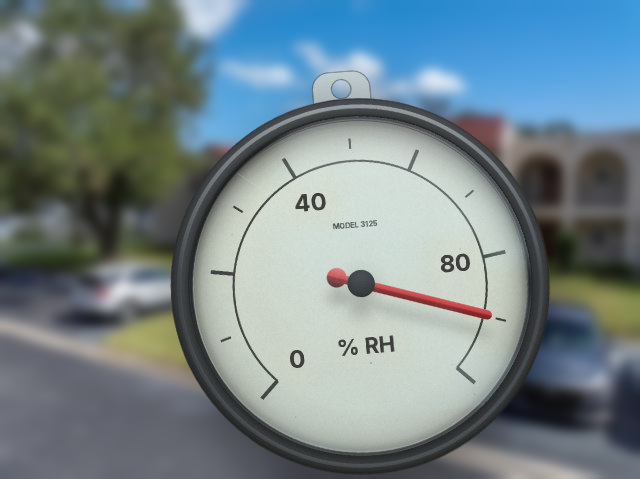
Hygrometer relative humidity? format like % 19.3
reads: % 90
